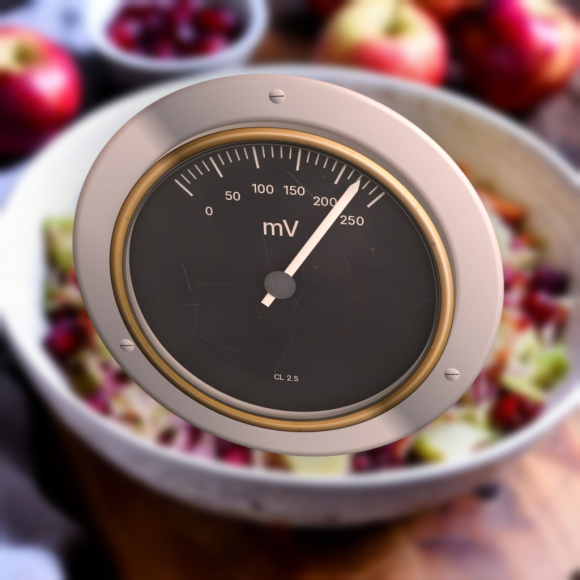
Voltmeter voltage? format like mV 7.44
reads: mV 220
